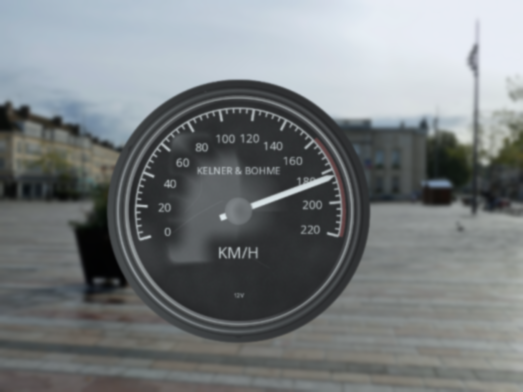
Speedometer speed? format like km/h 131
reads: km/h 184
